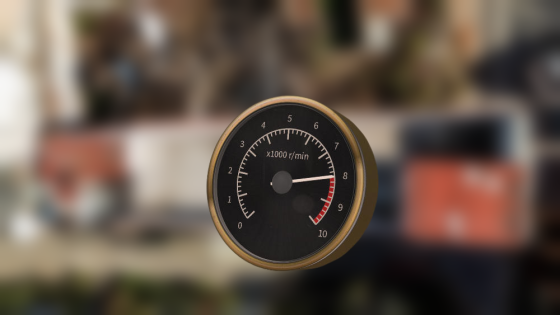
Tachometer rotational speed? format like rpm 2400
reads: rpm 8000
